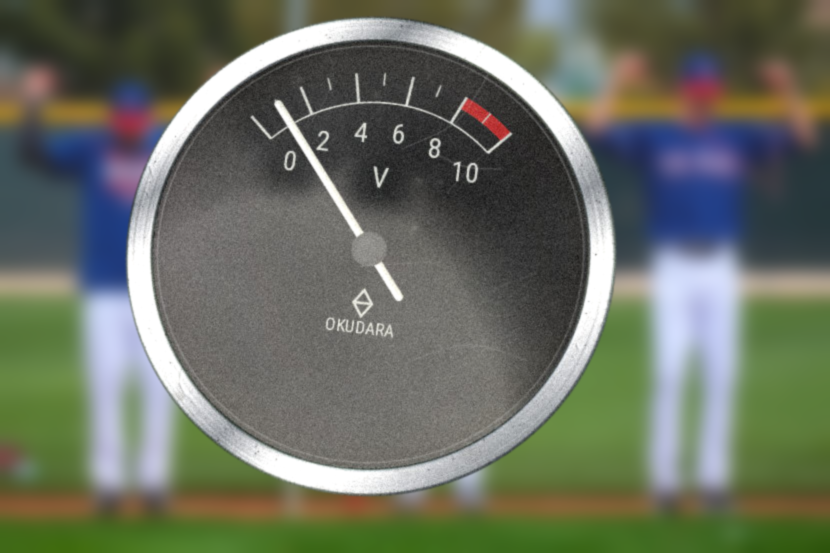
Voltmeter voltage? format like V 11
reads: V 1
